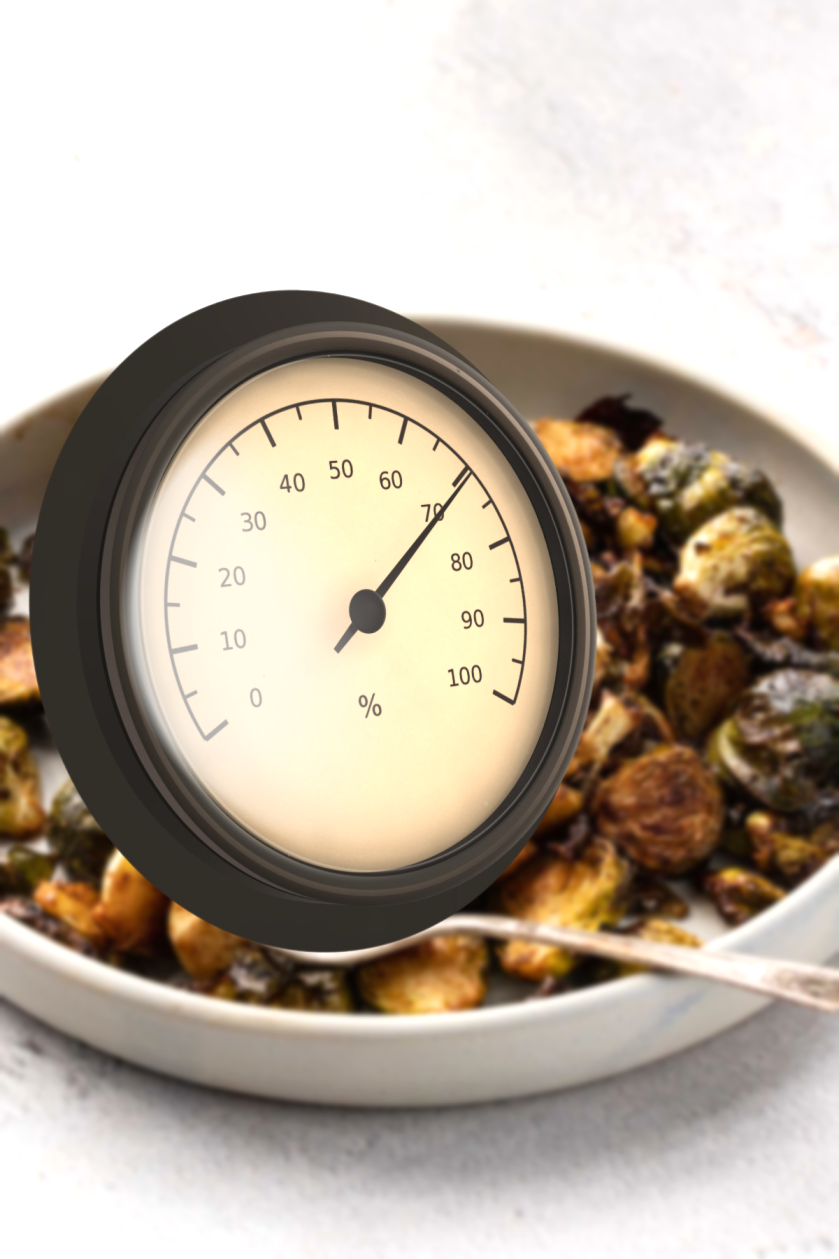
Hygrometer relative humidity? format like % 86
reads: % 70
